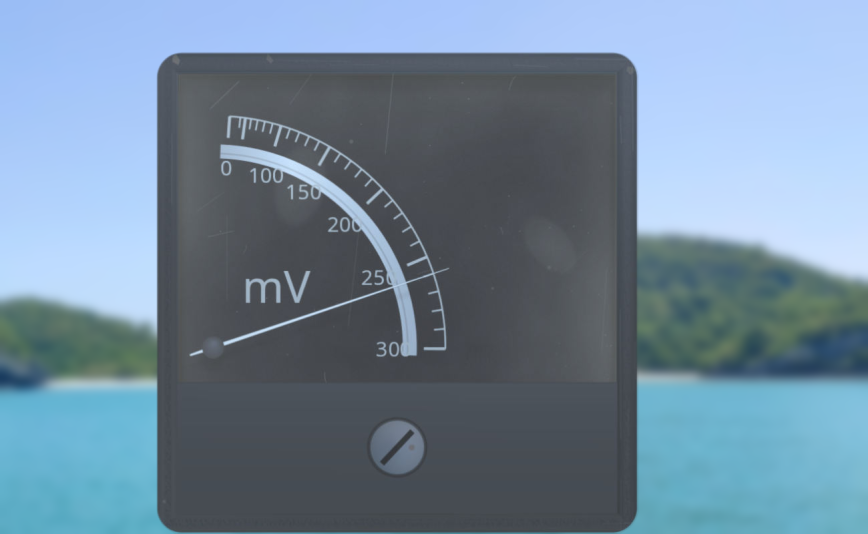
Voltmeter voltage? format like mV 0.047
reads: mV 260
